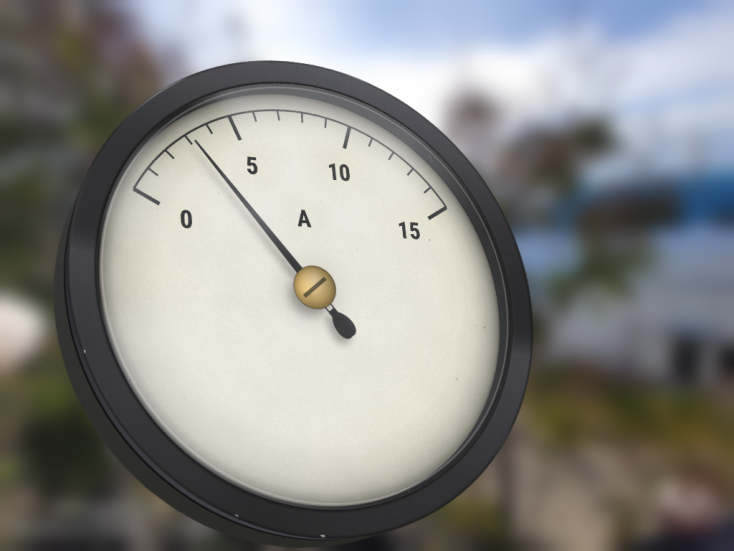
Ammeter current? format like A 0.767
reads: A 3
